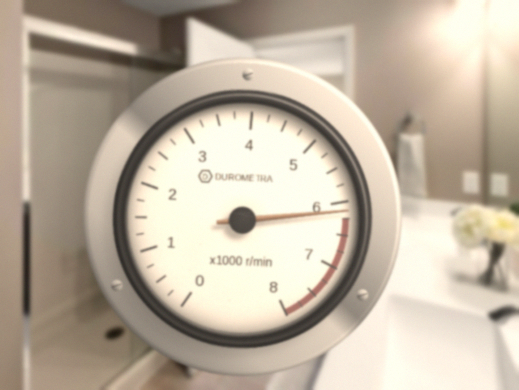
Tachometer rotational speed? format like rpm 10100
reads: rpm 6125
